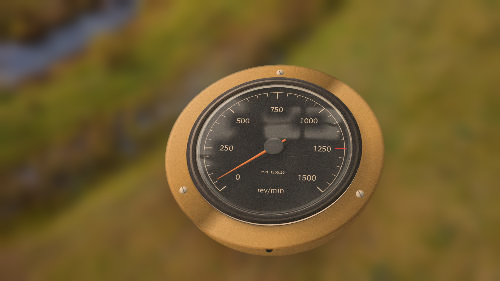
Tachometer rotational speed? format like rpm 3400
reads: rpm 50
